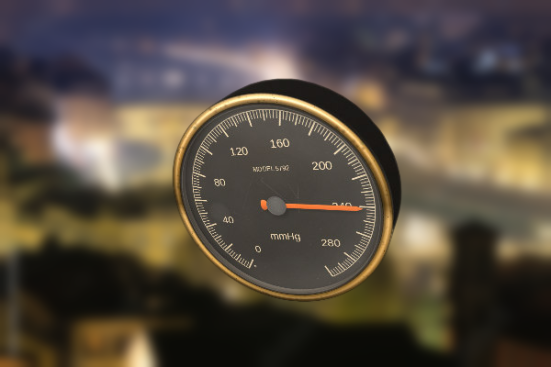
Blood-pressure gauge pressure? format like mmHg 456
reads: mmHg 240
